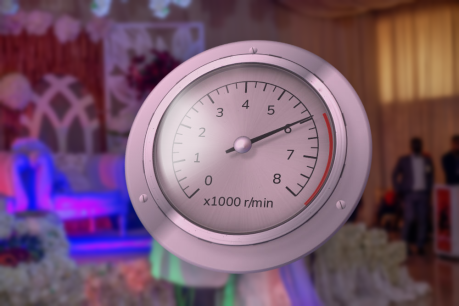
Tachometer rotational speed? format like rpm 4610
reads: rpm 6000
